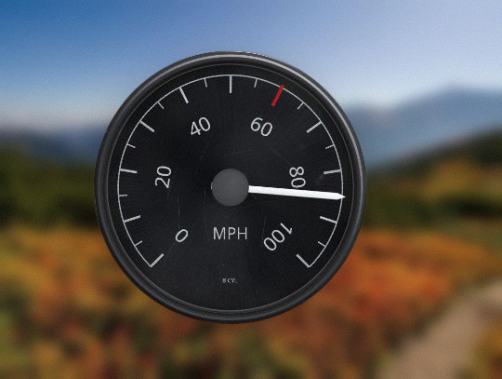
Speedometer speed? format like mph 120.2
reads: mph 85
